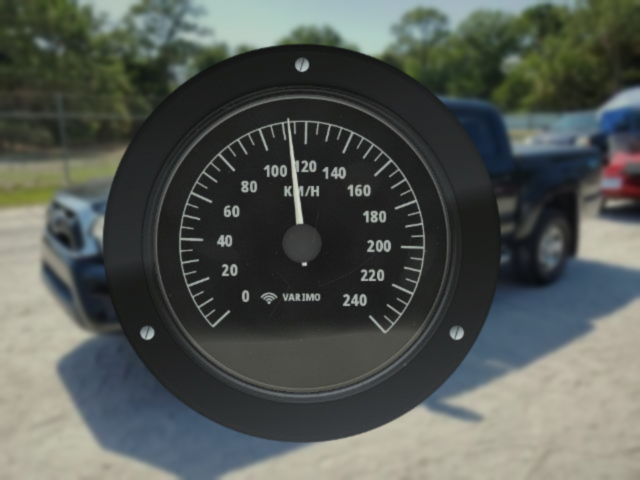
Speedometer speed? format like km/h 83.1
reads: km/h 112.5
